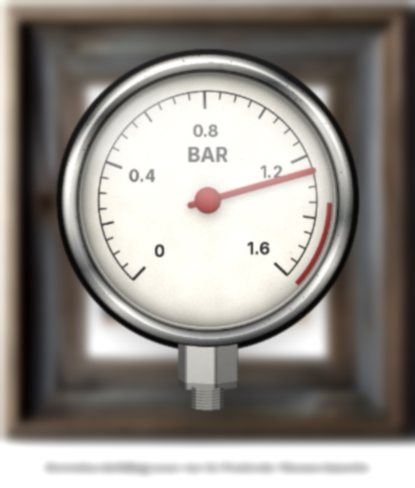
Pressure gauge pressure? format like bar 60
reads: bar 1.25
